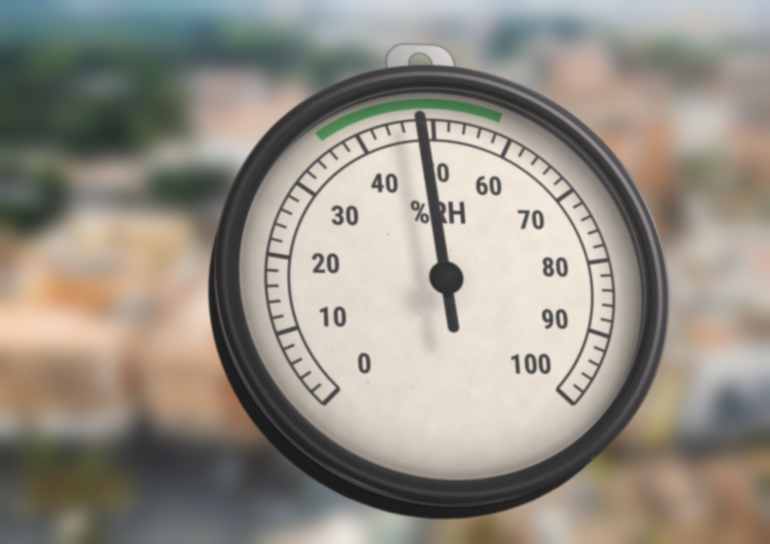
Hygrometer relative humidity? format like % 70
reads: % 48
